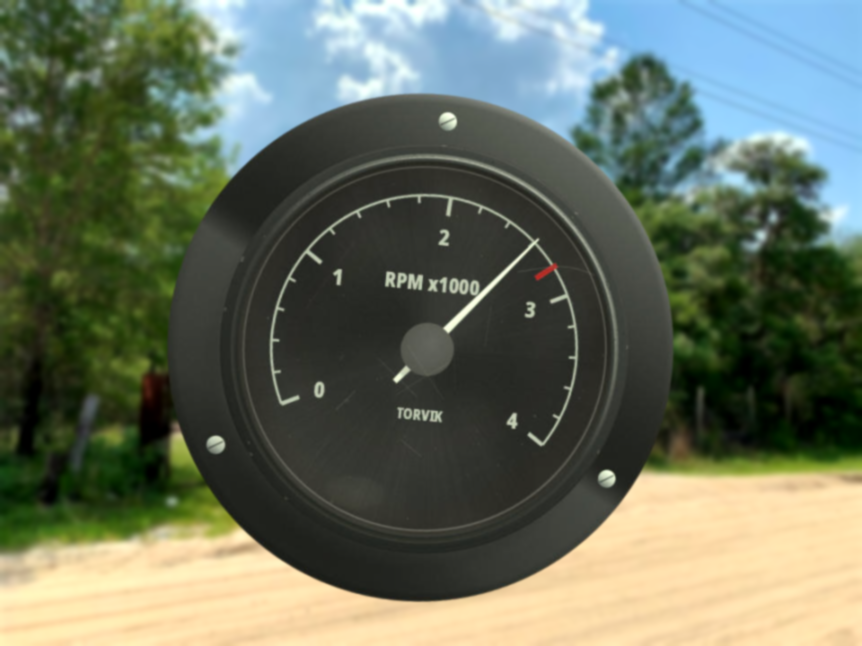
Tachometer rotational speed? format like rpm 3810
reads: rpm 2600
